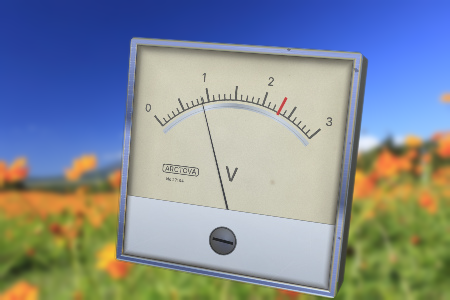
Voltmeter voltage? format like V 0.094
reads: V 0.9
